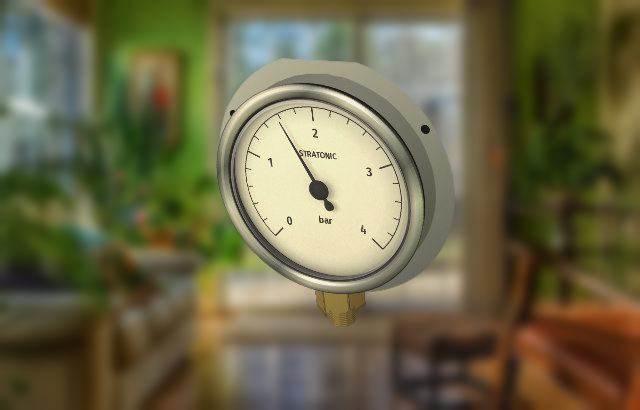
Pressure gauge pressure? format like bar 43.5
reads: bar 1.6
